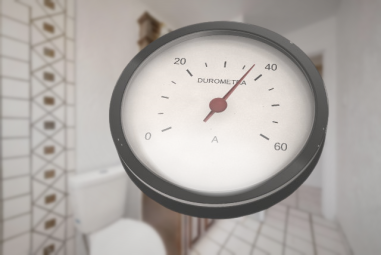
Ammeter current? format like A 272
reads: A 37.5
